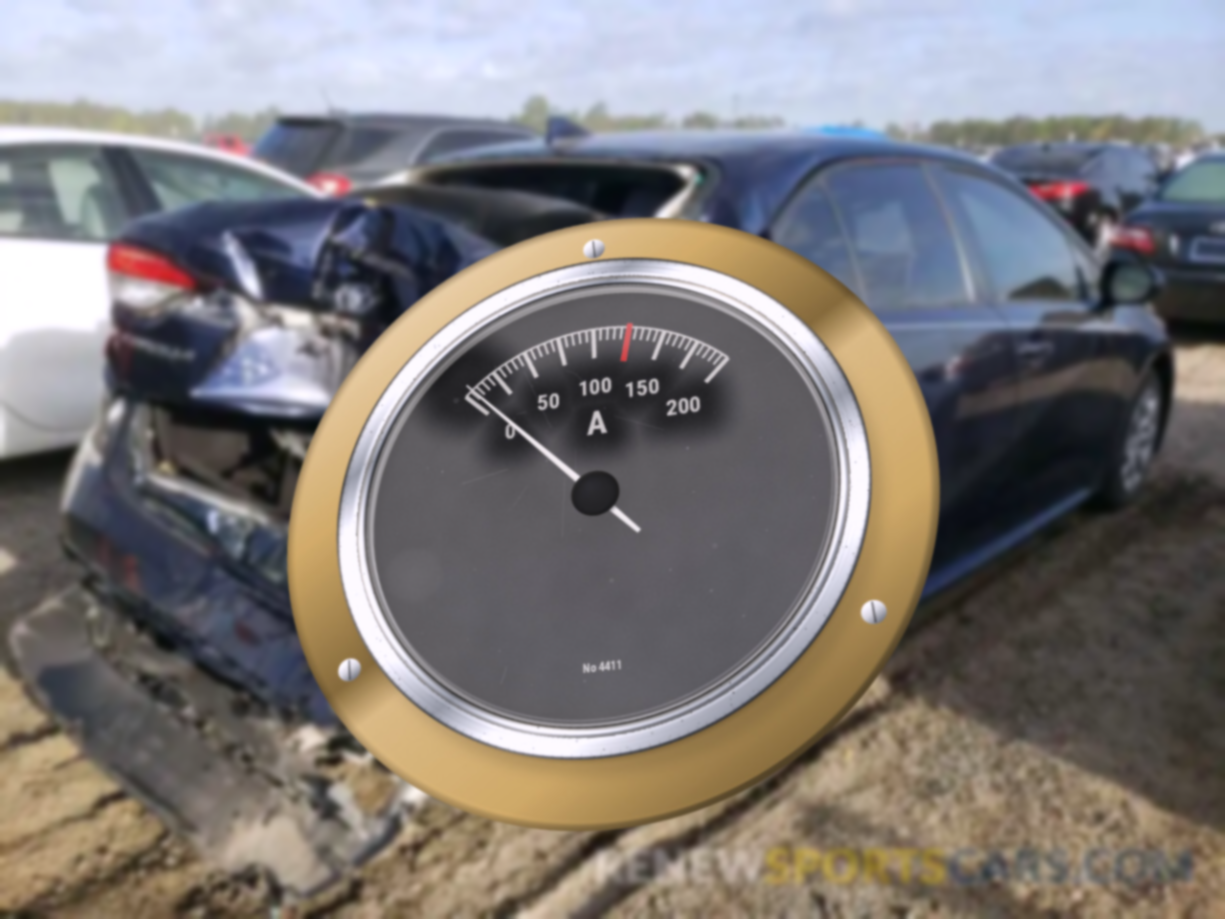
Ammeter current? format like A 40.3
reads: A 5
